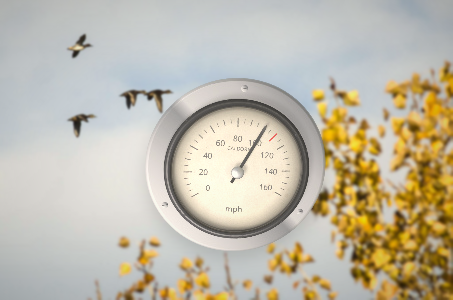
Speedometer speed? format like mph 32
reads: mph 100
